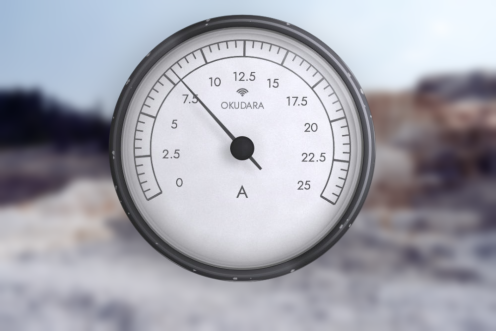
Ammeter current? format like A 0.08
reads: A 8
